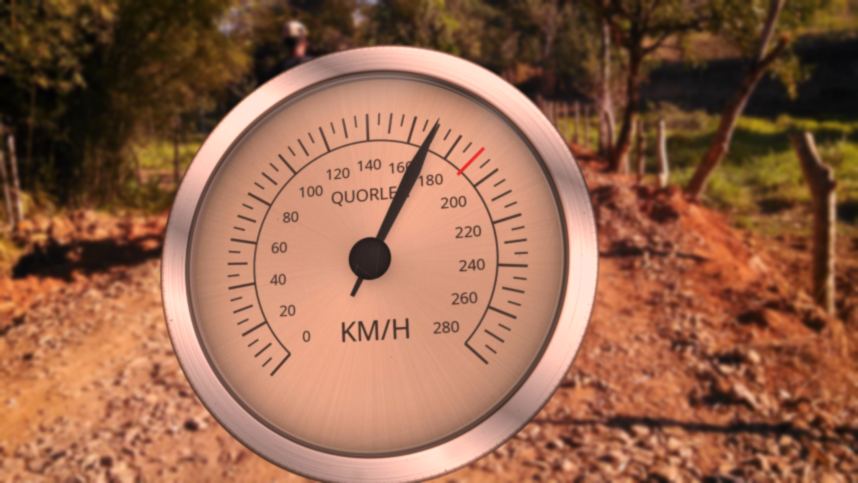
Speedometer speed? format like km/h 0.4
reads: km/h 170
